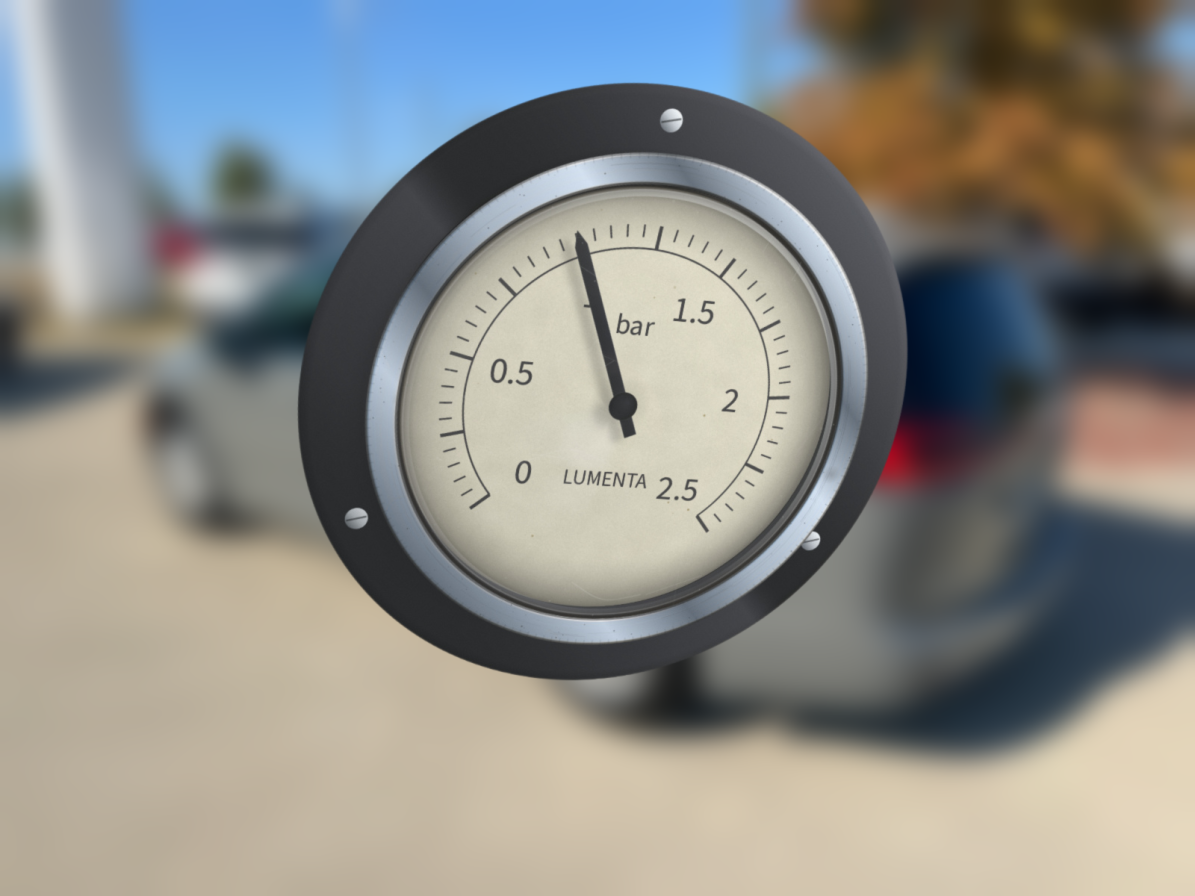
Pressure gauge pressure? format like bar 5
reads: bar 1
